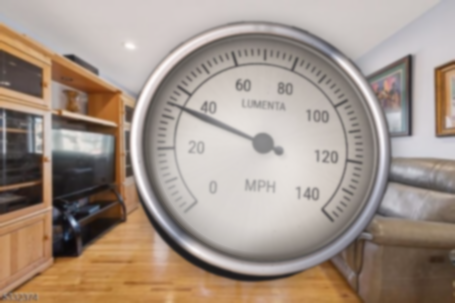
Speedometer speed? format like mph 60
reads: mph 34
